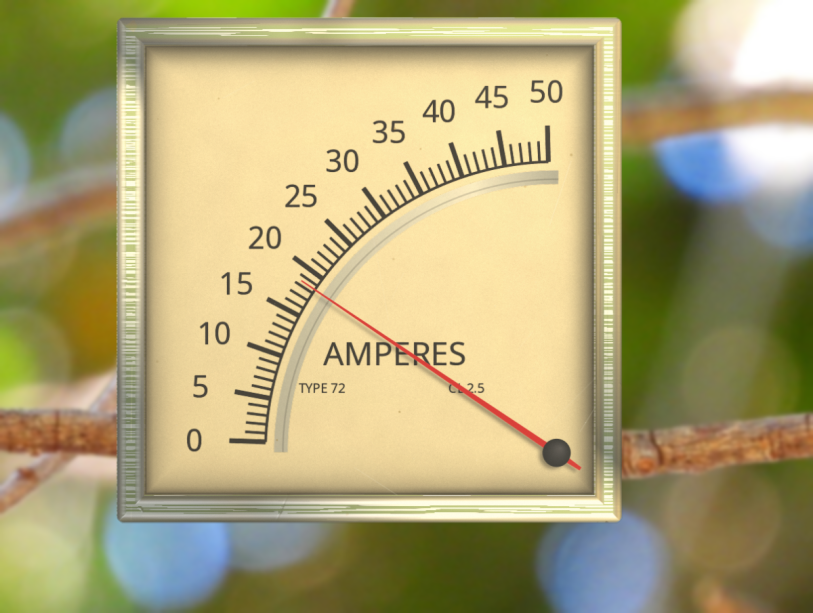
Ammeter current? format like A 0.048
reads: A 18.5
